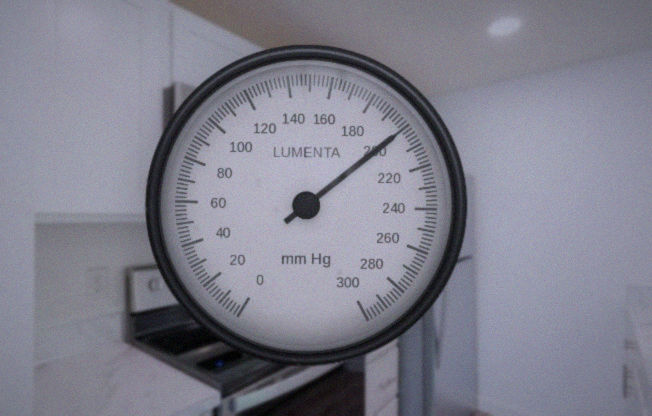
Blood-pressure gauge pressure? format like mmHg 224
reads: mmHg 200
